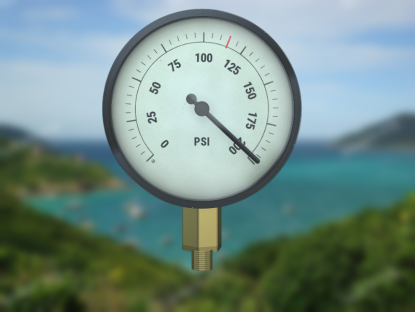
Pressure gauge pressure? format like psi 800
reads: psi 197.5
